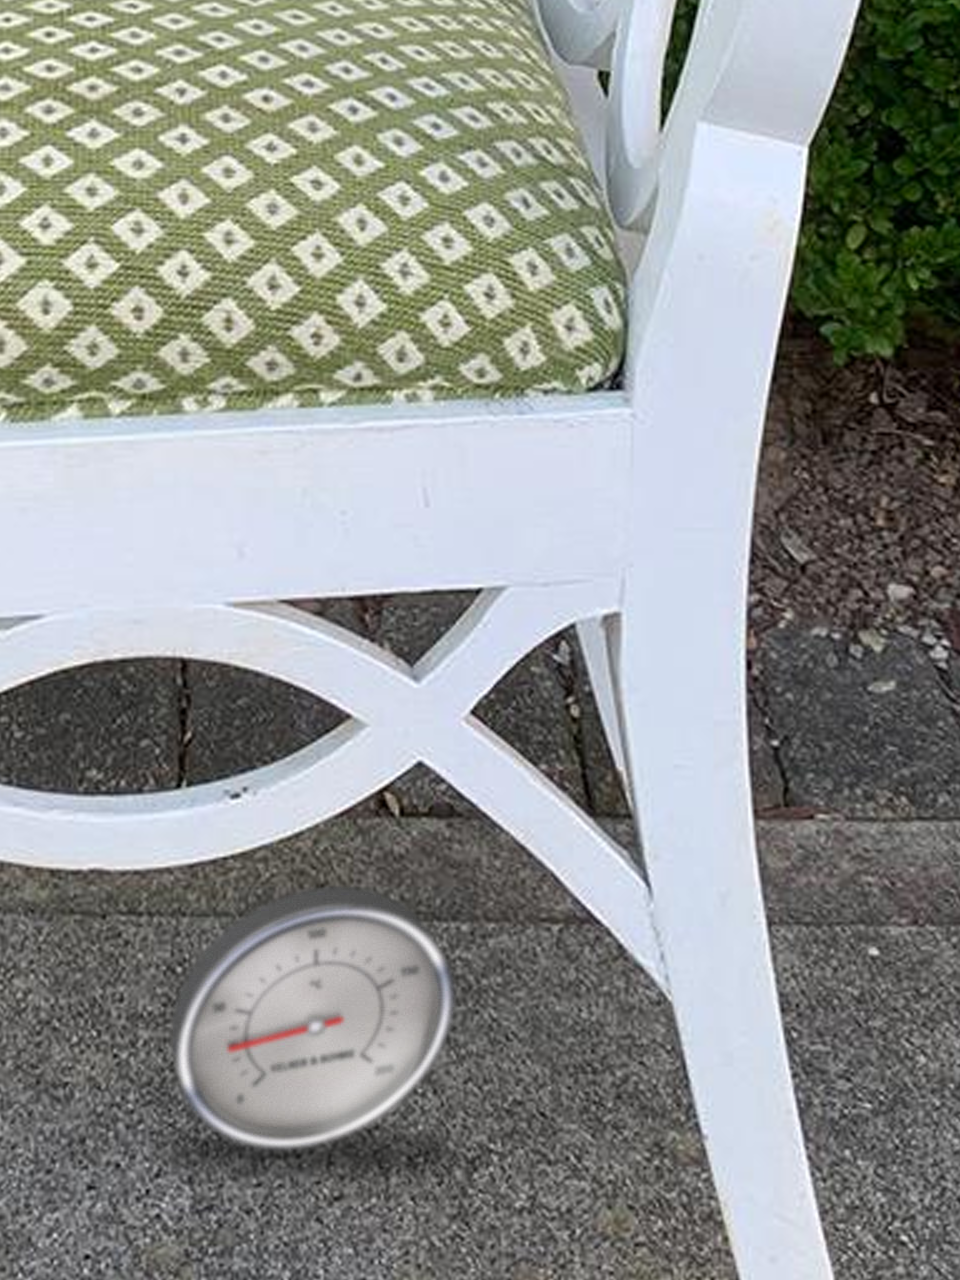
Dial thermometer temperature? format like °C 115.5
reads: °C 30
